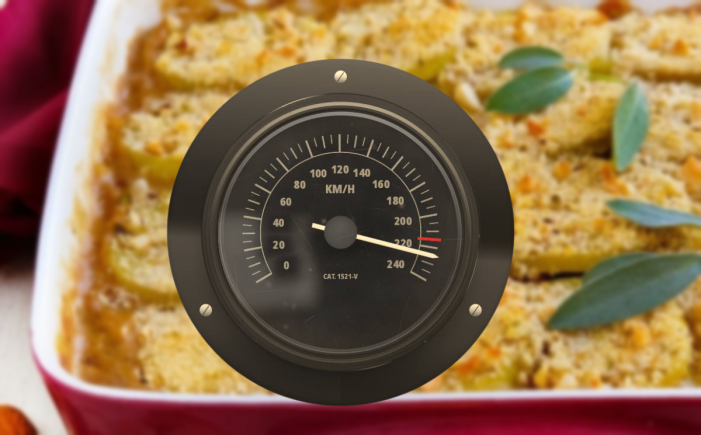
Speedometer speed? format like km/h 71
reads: km/h 225
